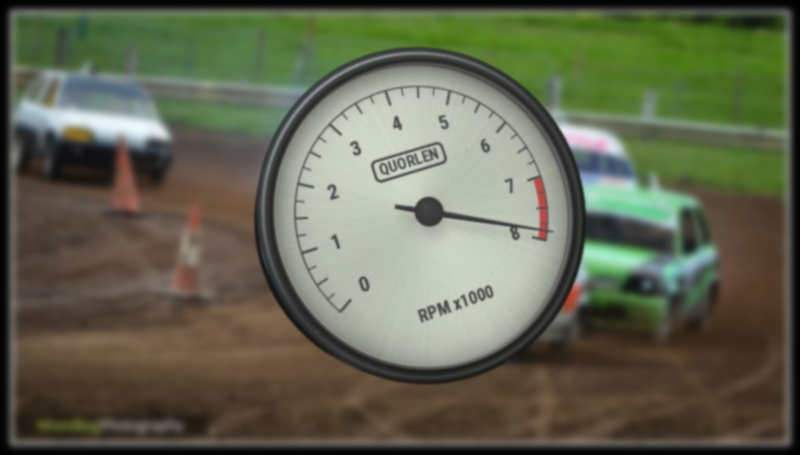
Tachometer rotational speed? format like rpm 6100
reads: rpm 7875
